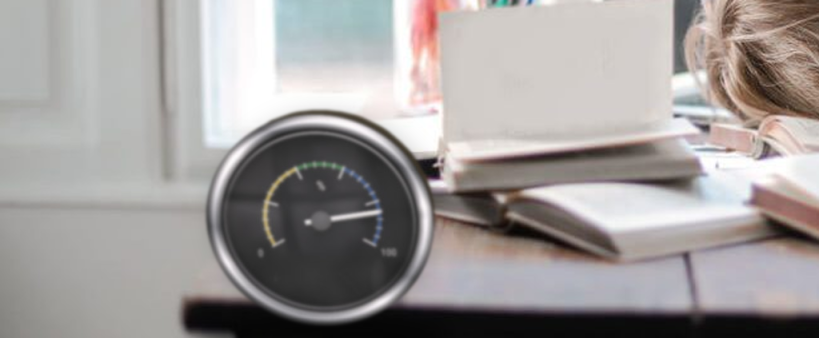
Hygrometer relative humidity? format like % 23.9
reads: % 84
